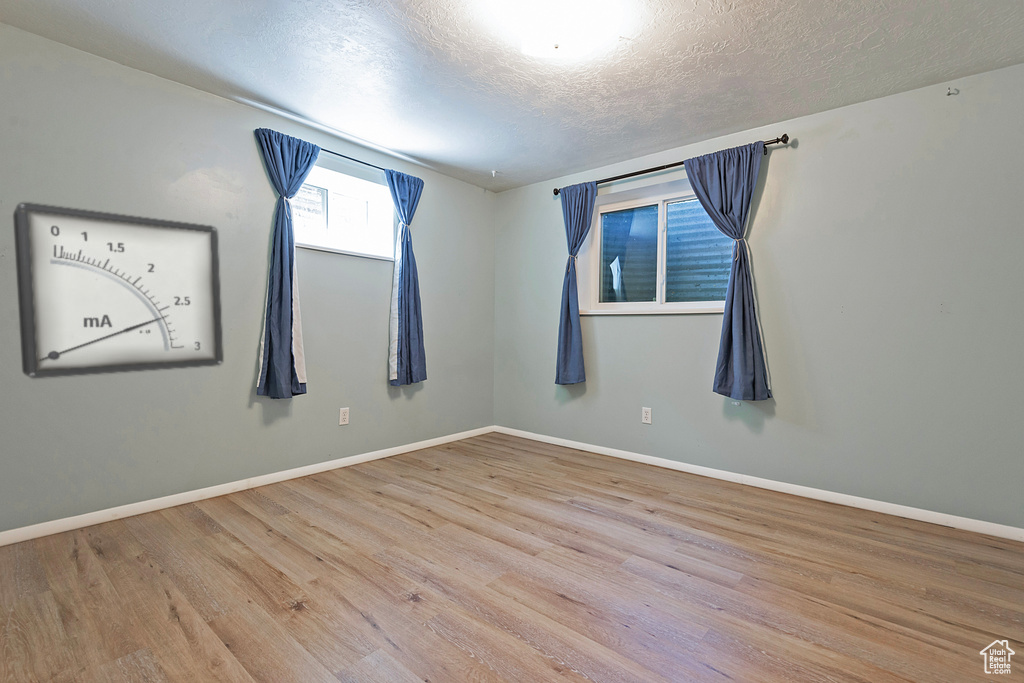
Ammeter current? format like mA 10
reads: mA 2.6
